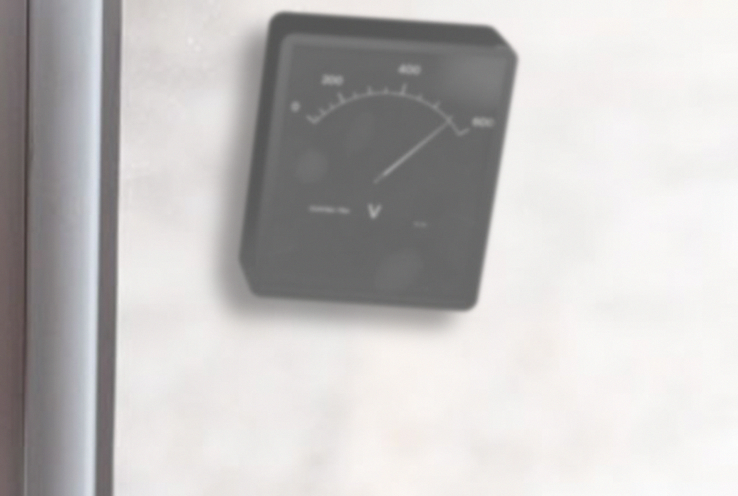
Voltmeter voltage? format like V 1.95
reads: V 550
